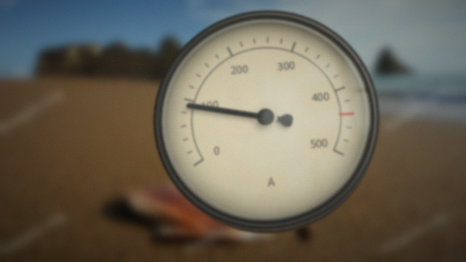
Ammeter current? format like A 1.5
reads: A 90
